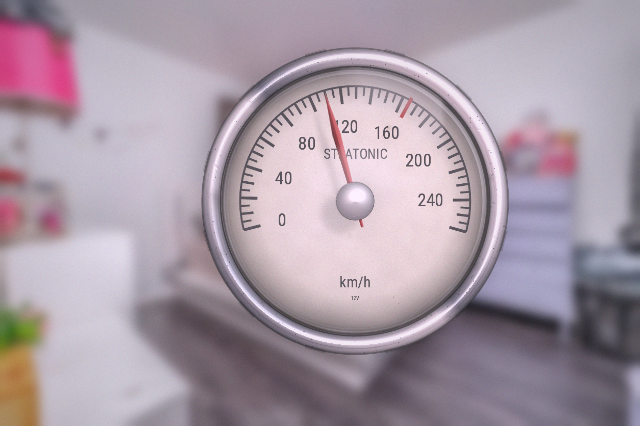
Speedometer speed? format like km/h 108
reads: km/h 110
